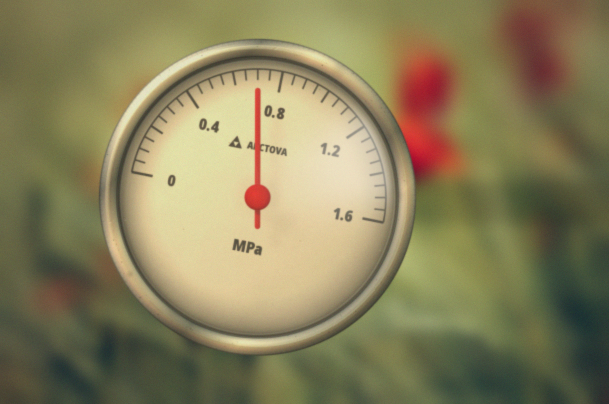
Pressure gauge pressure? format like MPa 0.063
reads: MPa 0.7
